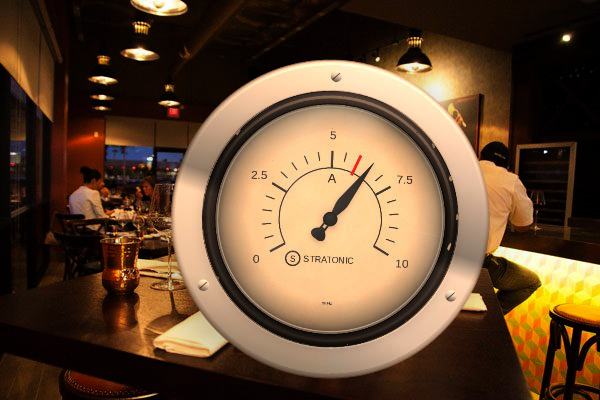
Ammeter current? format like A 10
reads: A 6.5
